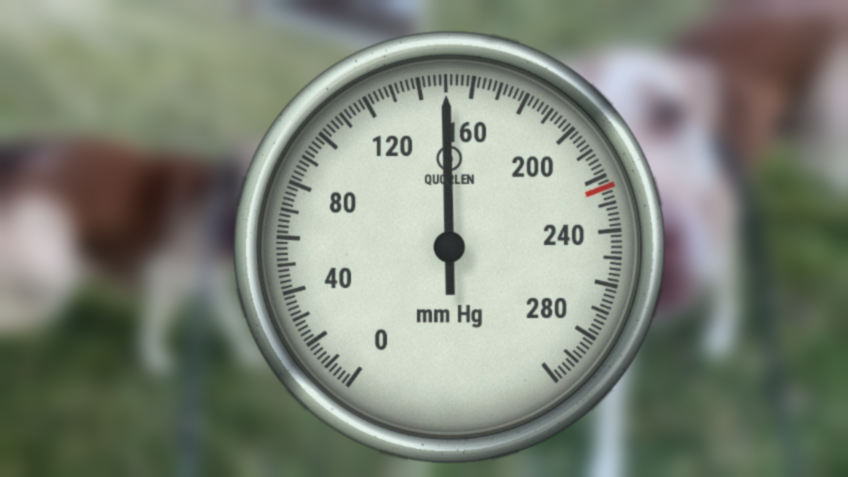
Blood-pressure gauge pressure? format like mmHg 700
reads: mmHg 150
